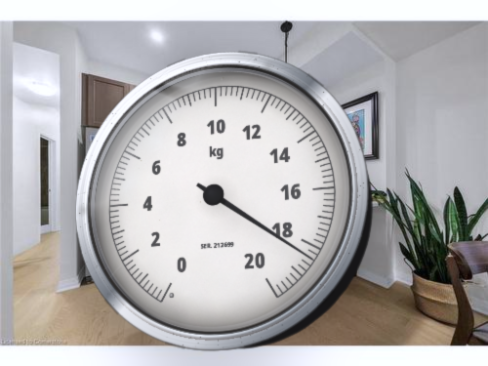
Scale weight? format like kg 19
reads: kg 18.4
